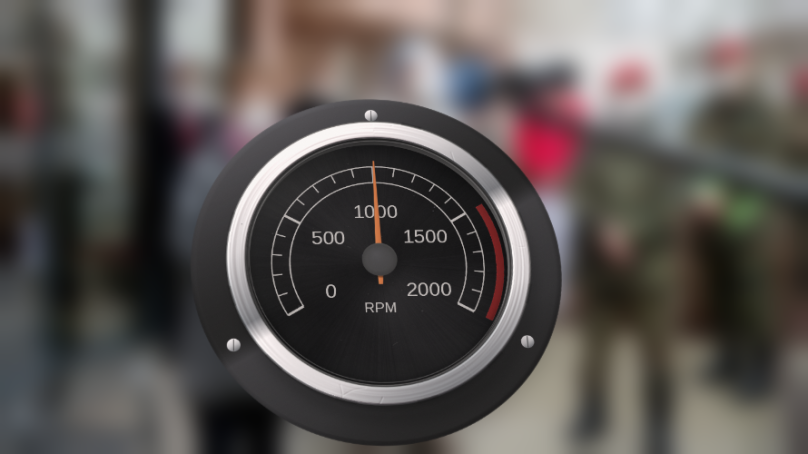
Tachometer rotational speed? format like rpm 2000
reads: rpm 1000
